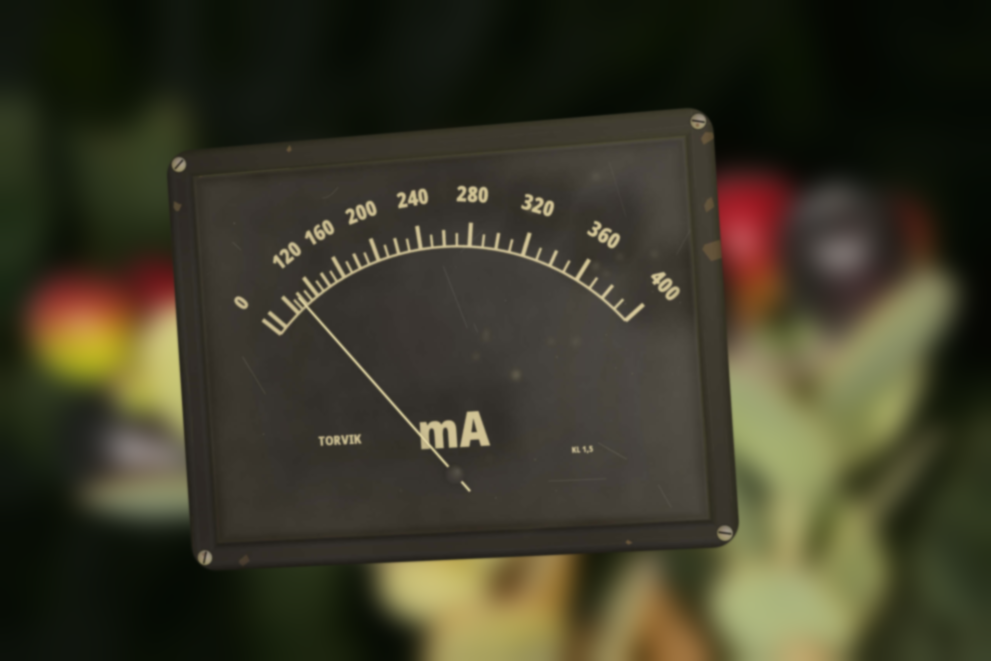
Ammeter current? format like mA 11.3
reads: mA 100
